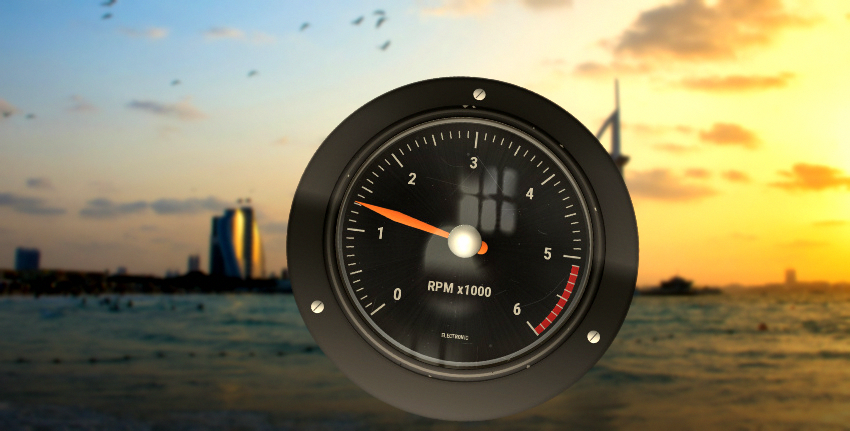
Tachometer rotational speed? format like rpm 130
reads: rpm 1300
